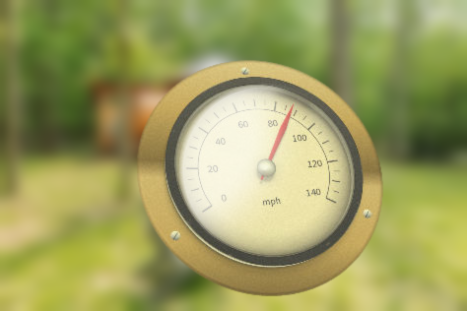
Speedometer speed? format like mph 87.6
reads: mph 87.5
